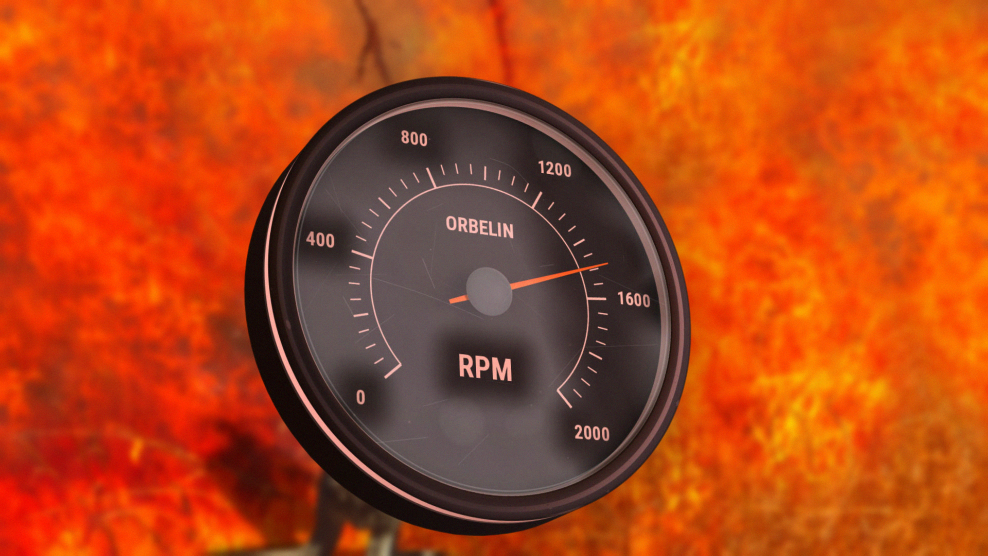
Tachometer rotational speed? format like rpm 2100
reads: rpm 1500
